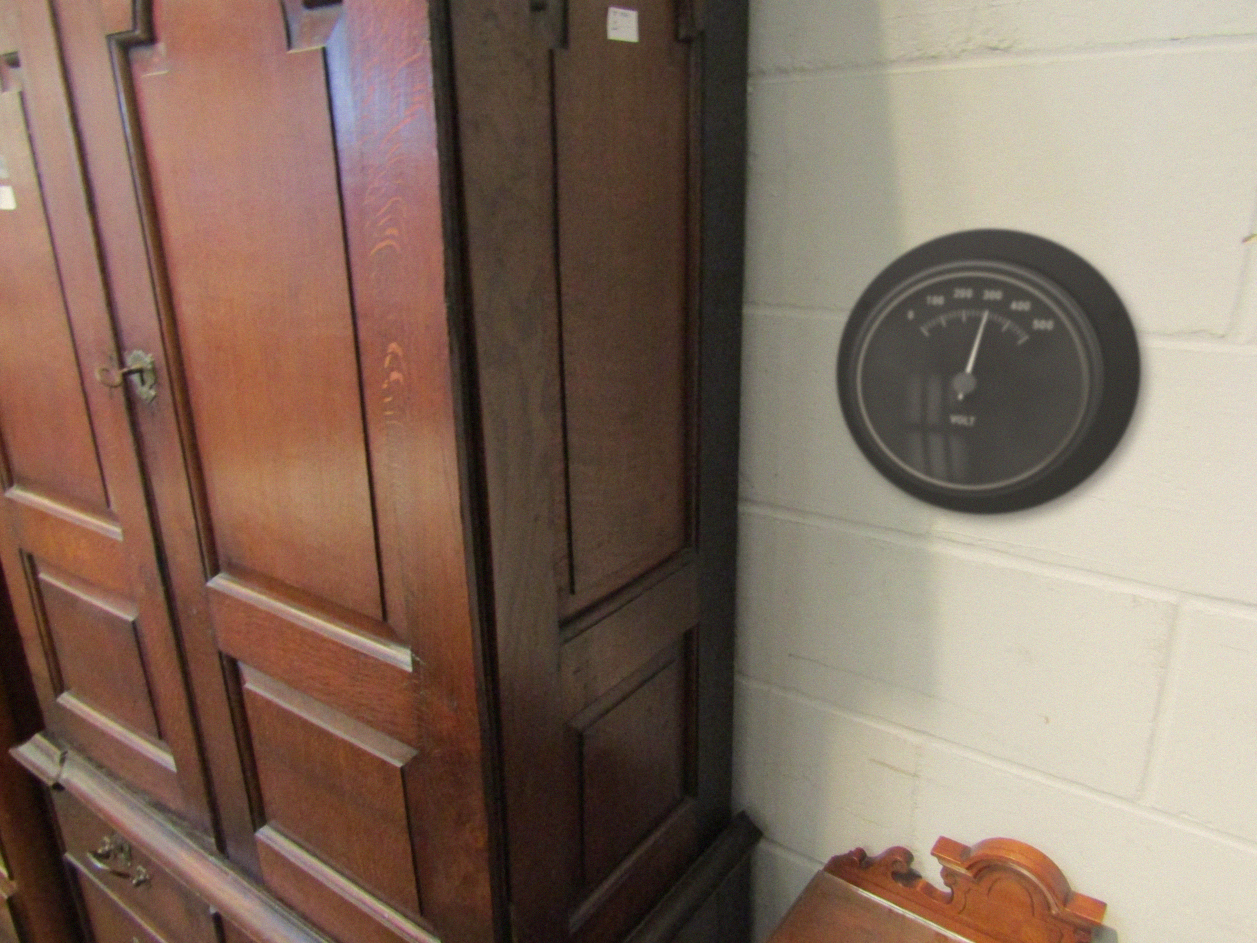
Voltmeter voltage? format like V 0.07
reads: V 300
